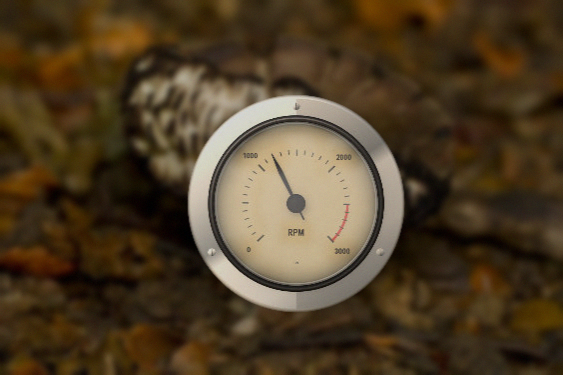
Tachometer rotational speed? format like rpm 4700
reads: rpm 1200
